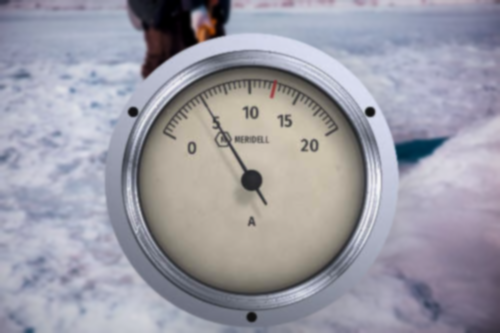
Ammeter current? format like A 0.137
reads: A 5
